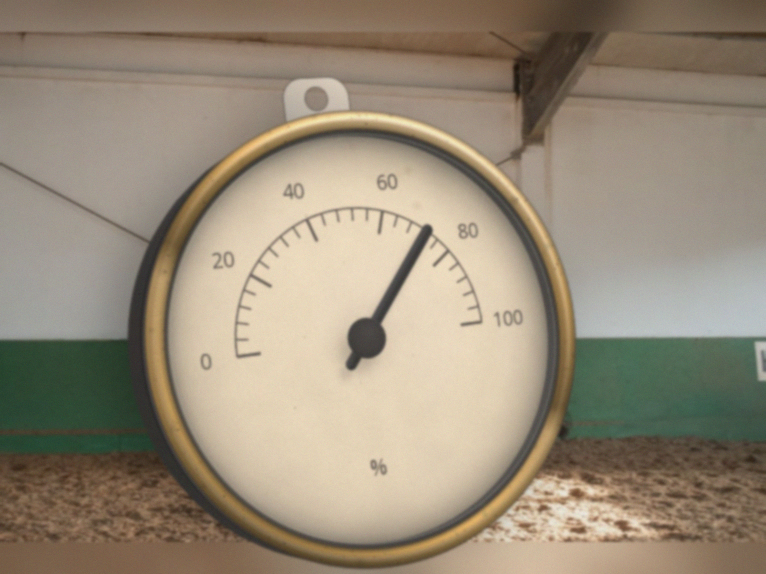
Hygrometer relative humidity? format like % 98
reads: % 72
